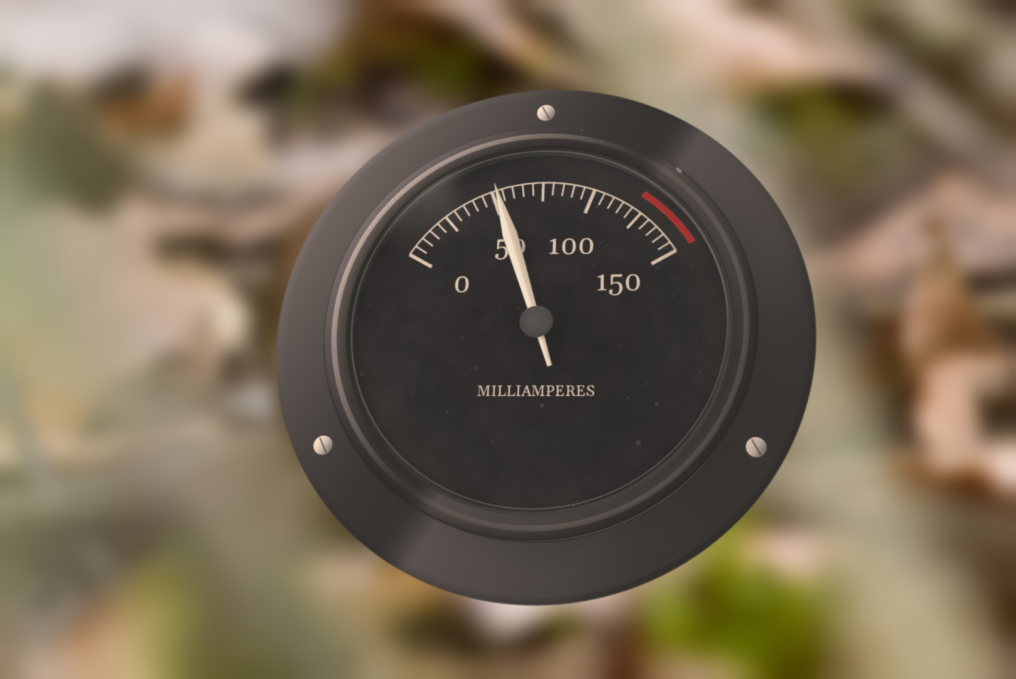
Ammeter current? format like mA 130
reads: mA 52.5
